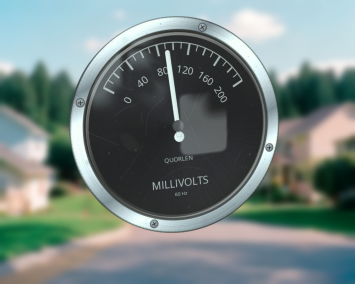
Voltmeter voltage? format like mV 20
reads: mV 90
